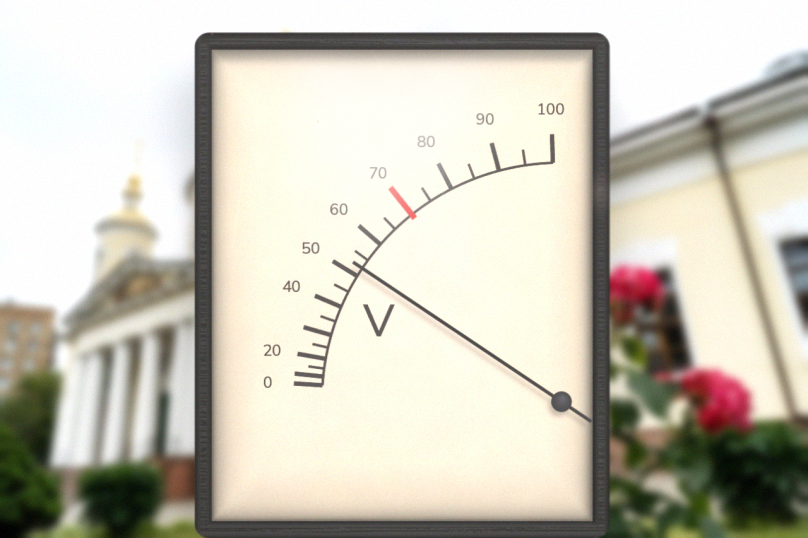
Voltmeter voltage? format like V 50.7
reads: V 52.5
